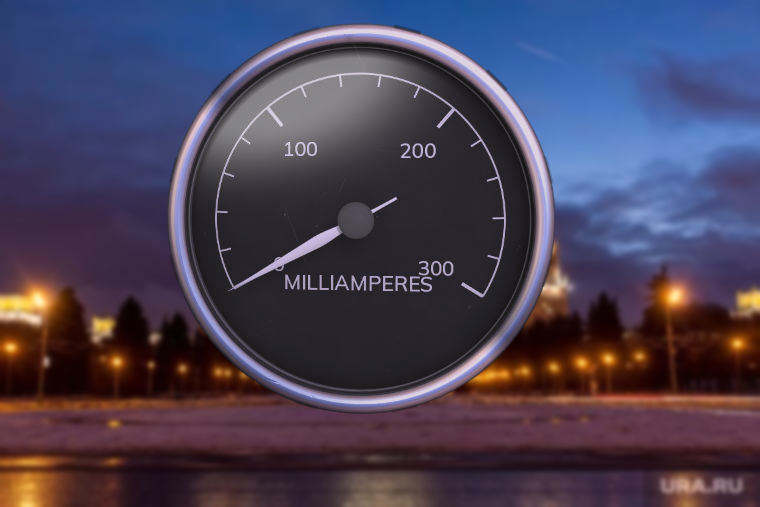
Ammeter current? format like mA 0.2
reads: mA 0
